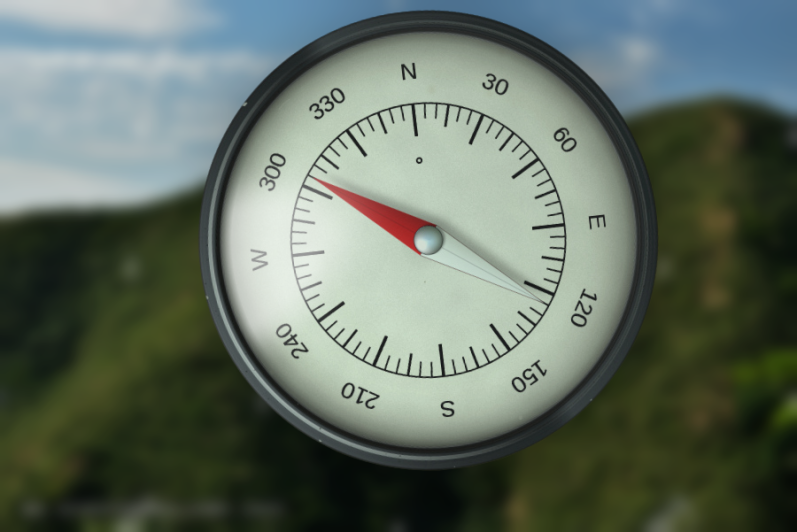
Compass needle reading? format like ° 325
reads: ° 305
